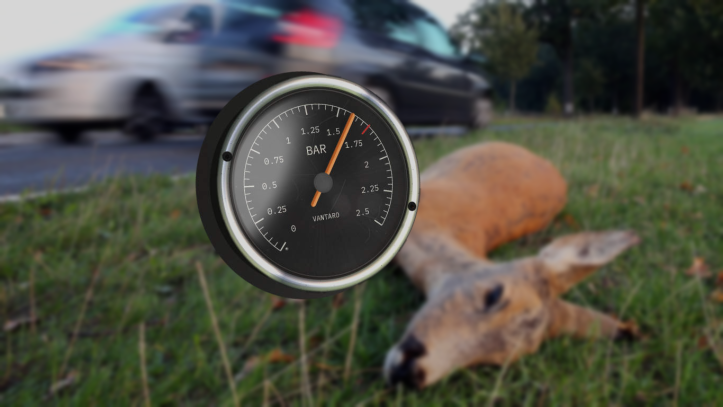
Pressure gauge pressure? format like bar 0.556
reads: bar 1.6
